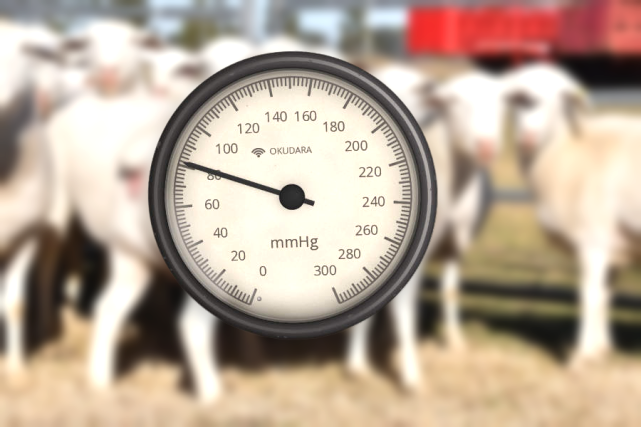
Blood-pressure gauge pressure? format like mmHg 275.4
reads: mmHg 82
